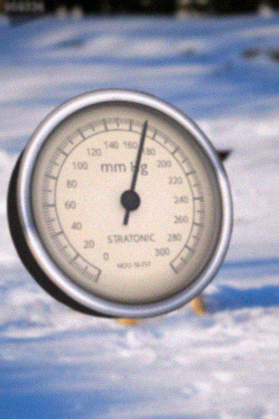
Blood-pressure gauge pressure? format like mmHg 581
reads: mmHg 170
